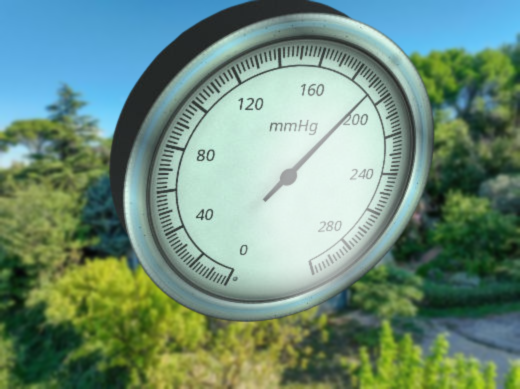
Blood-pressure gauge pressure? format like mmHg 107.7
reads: mmHg 190
